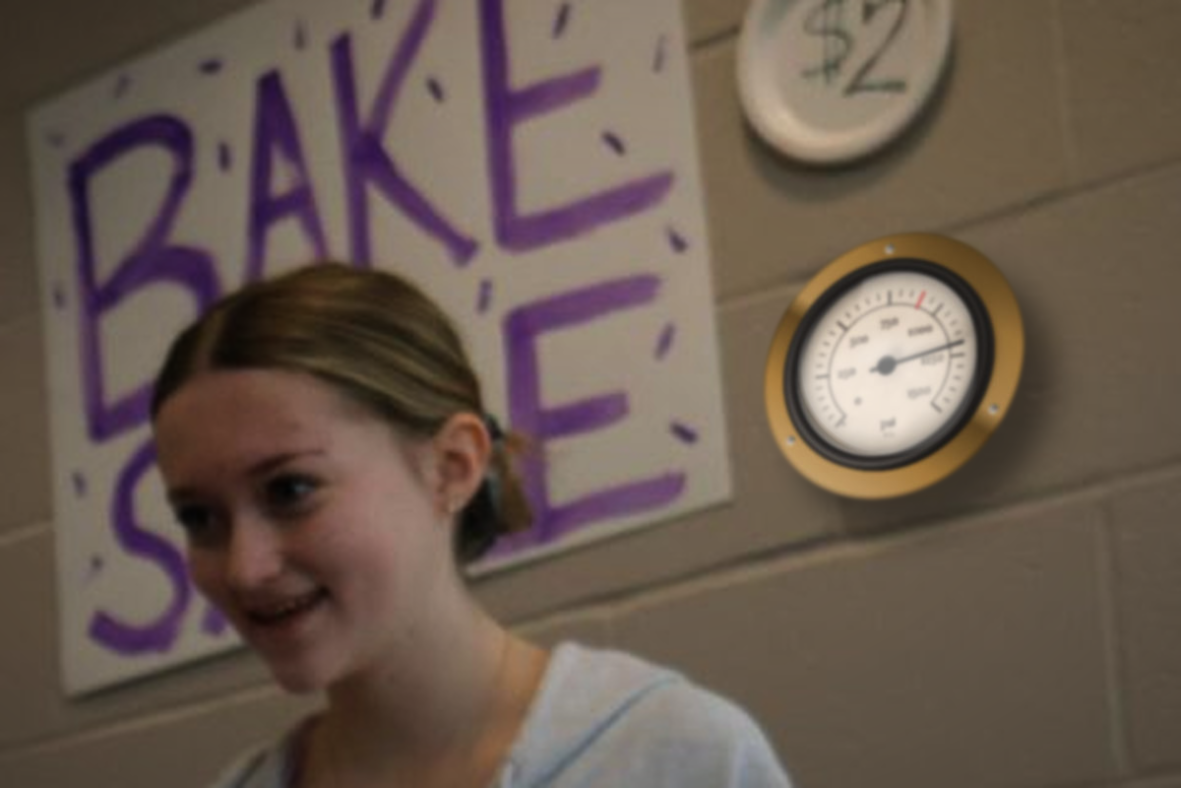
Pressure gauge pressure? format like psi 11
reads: psi 1200
